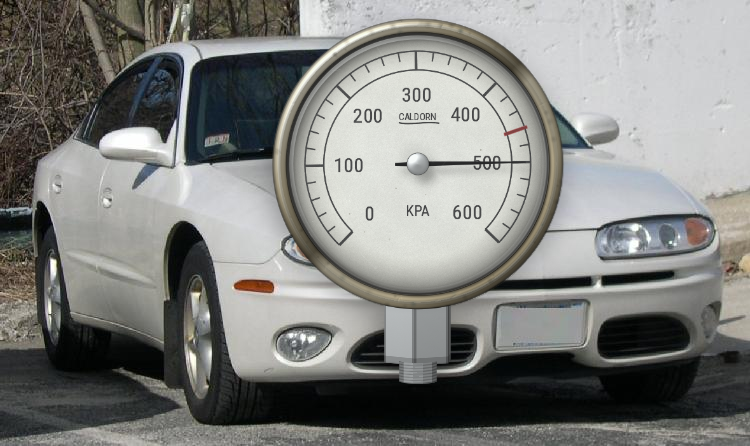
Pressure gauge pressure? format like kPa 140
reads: kPa 500
